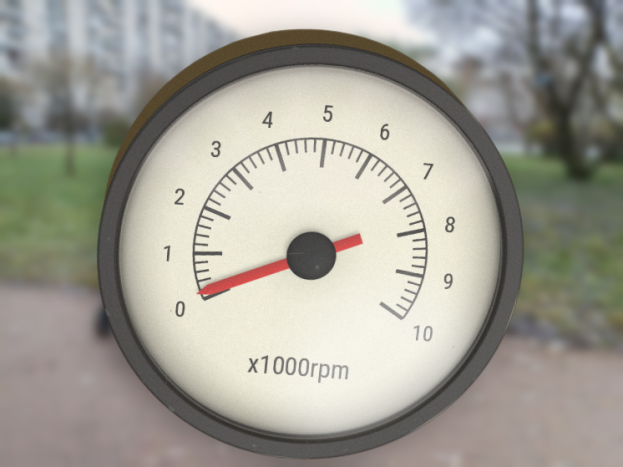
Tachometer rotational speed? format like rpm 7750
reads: rpm 200
